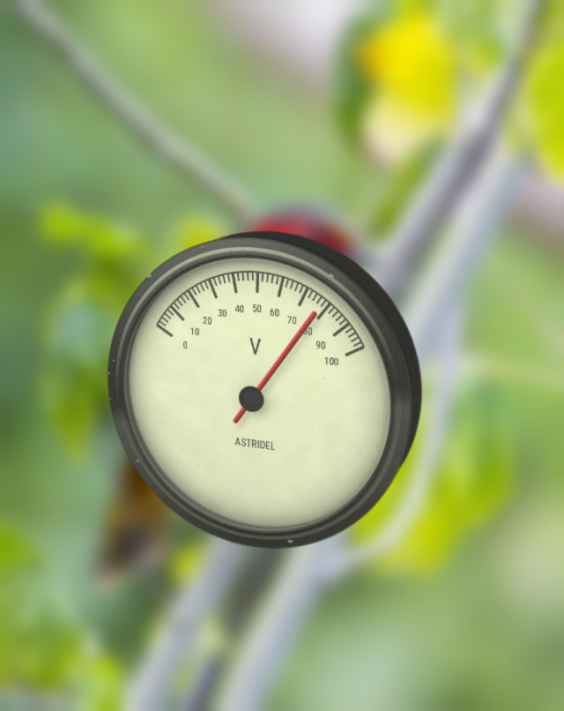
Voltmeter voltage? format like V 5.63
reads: V 78
